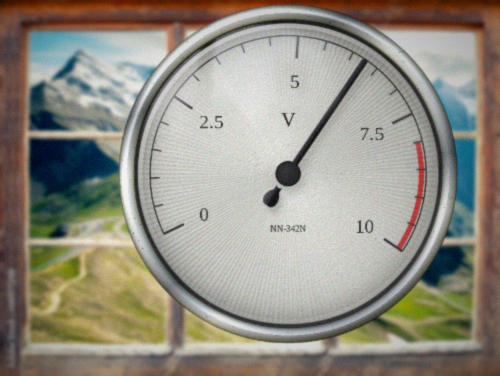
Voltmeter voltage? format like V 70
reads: V 6.25
